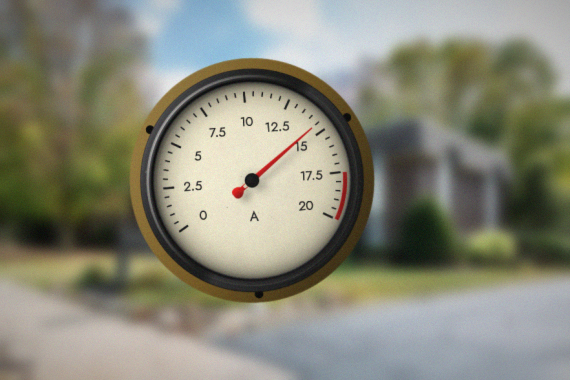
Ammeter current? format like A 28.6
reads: A 14.5
